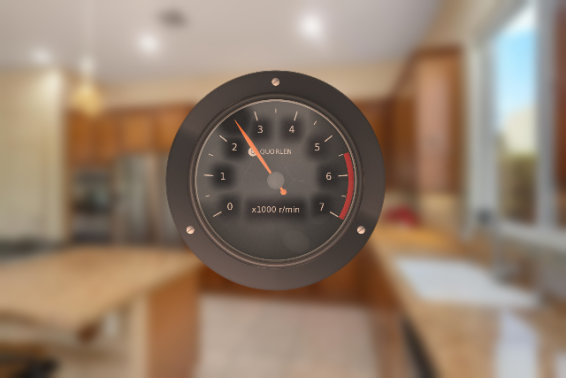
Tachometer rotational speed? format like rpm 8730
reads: rpm 2500
